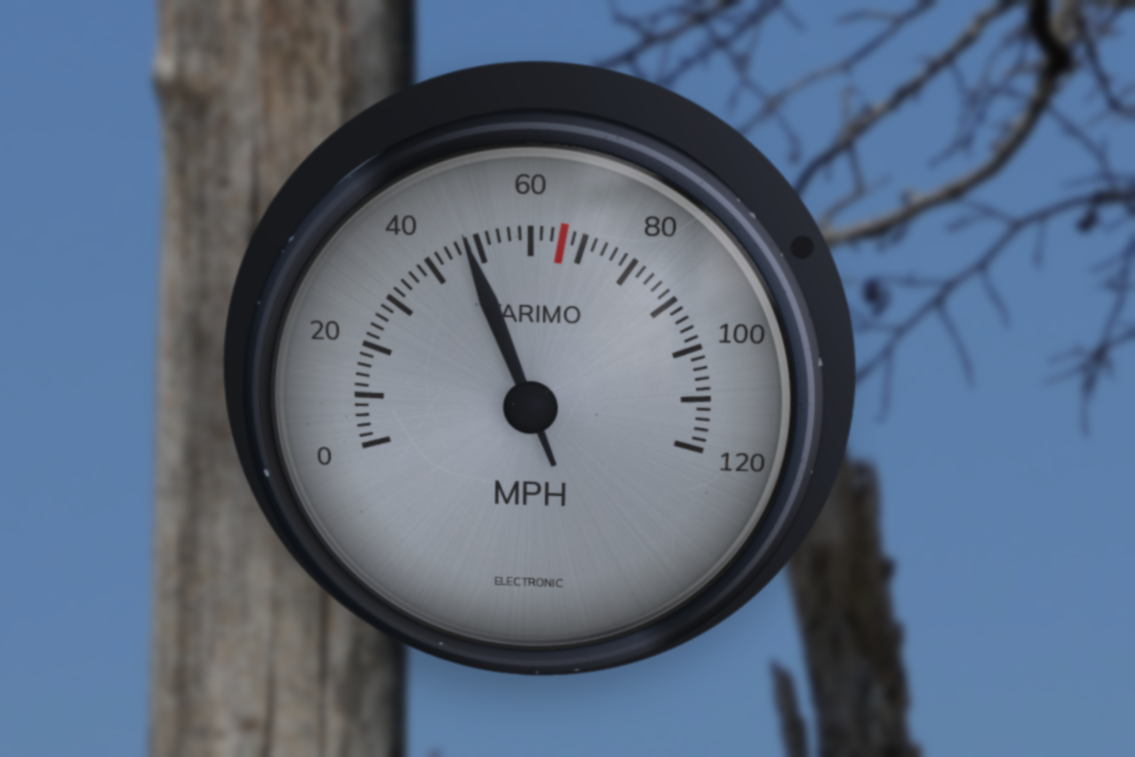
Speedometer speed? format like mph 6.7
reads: mph 48
